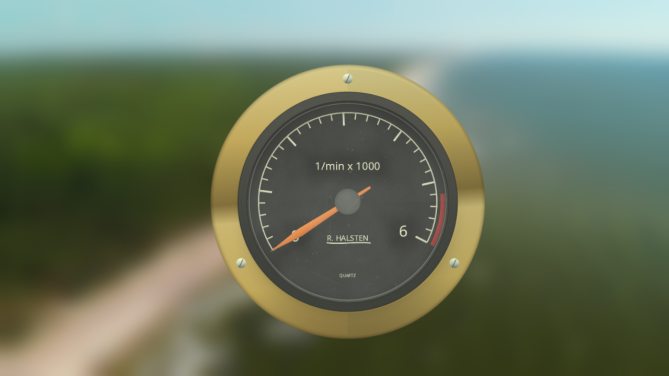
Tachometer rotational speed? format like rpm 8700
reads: rpm 0
